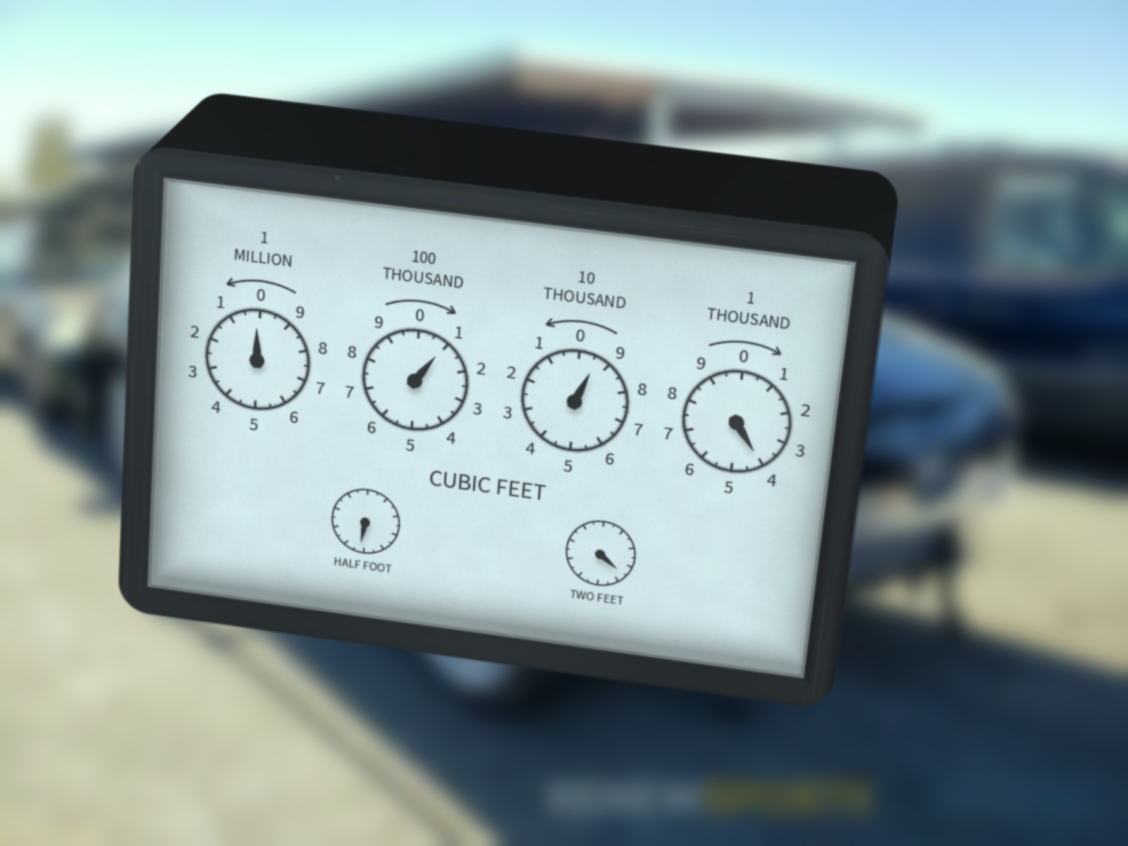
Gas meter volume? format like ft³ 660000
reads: ft³ 9400
